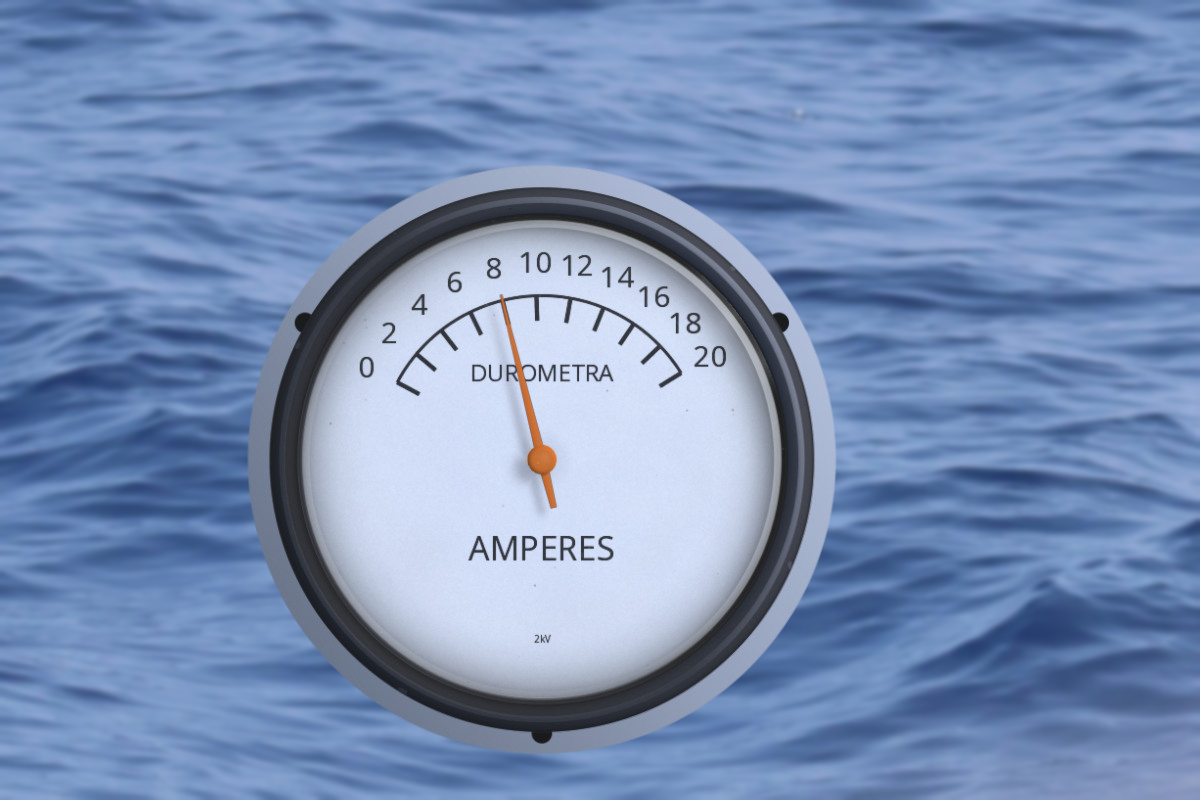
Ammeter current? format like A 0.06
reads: A 8
